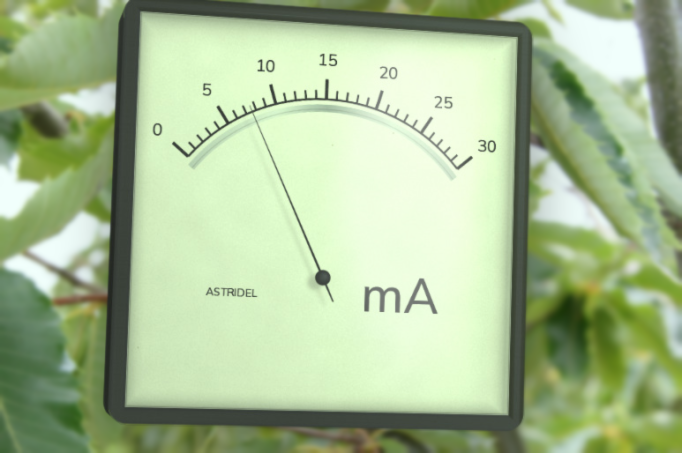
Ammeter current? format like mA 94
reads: mA 7.5
